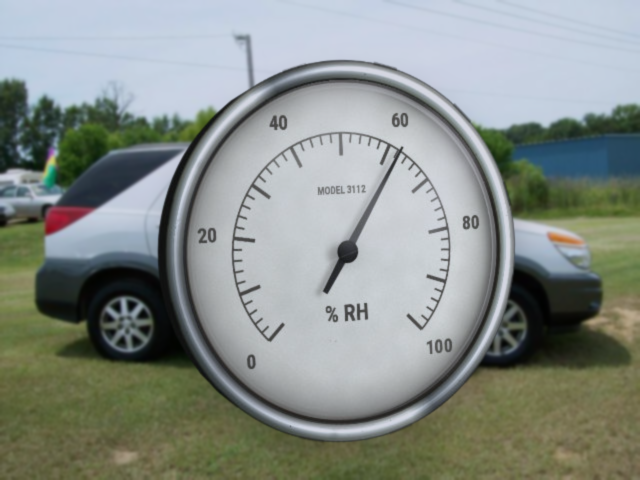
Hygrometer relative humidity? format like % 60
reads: % 62
